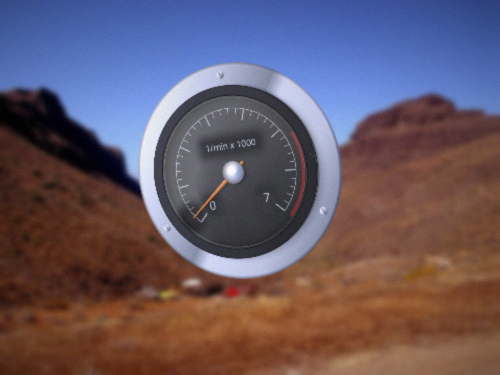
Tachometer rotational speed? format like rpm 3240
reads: rpm 200
